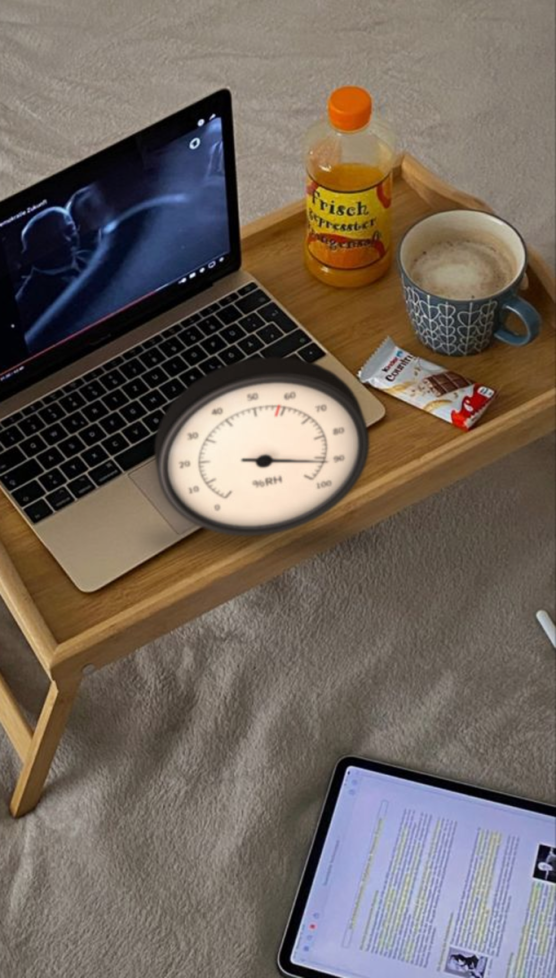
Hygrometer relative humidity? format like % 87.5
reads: % 90
